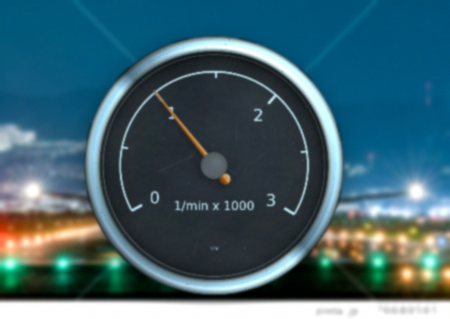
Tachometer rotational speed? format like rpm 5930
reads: rpm 1000
